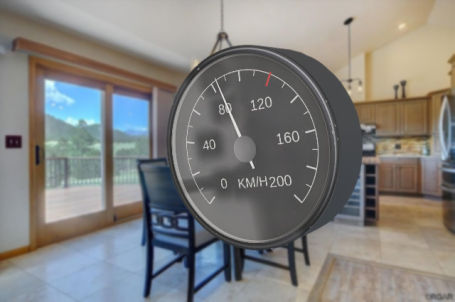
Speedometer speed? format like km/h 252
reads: km/h 85
